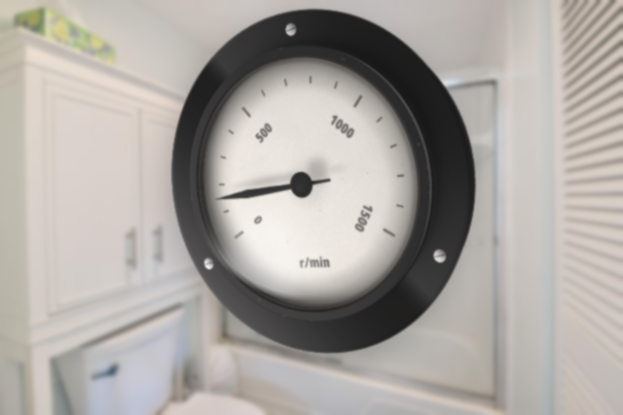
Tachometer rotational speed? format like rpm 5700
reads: rpm 150
